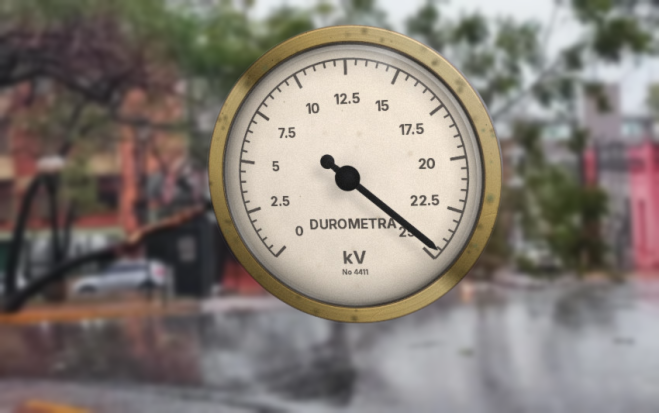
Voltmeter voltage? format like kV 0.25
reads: kV 24.5
